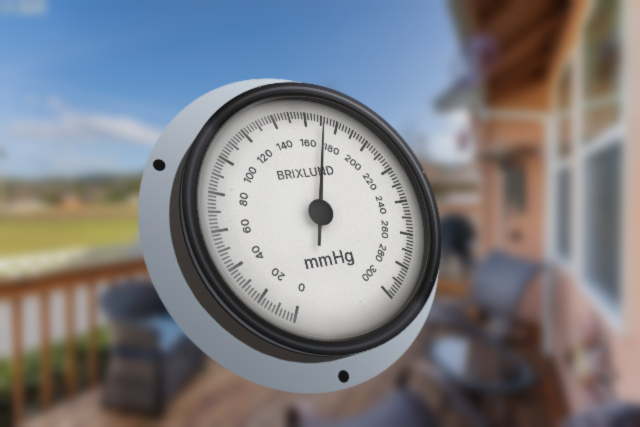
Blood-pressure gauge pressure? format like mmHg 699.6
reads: mmHg 170
